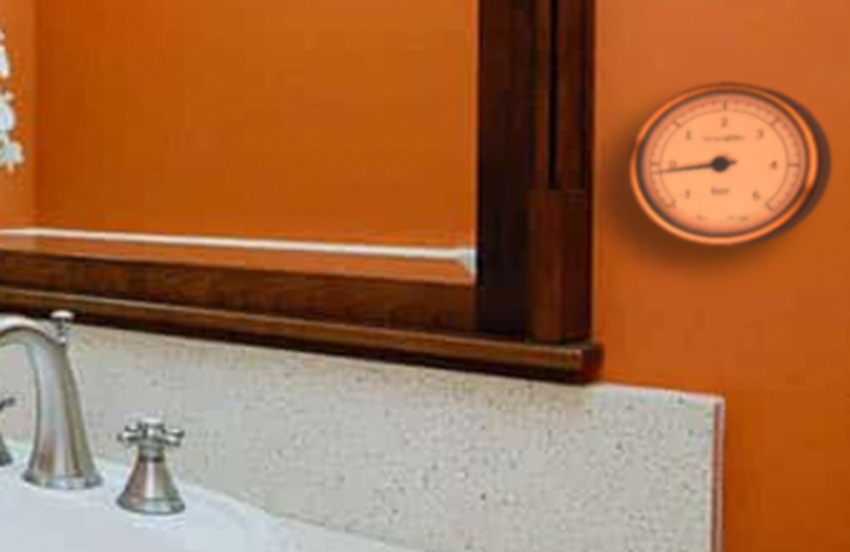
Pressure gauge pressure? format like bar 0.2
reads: bar -0.2
